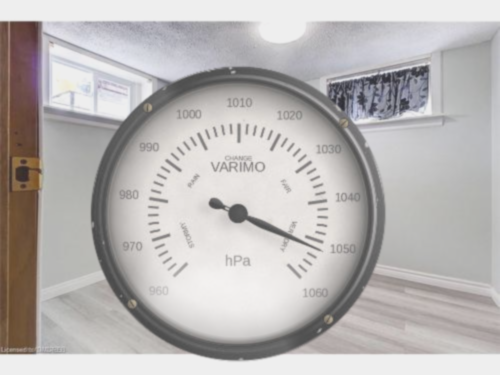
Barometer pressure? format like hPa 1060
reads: hPa 1052
